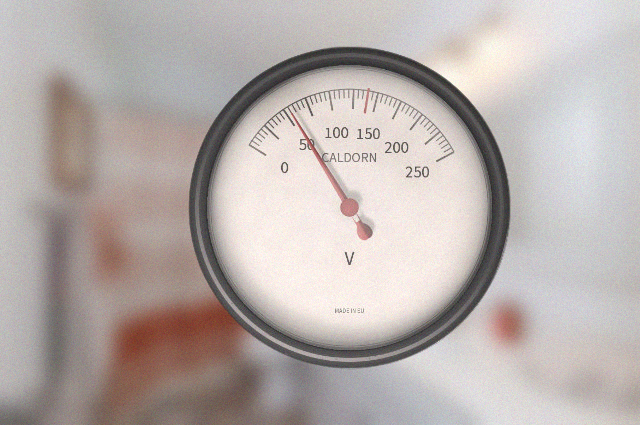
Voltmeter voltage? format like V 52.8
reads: V 55
